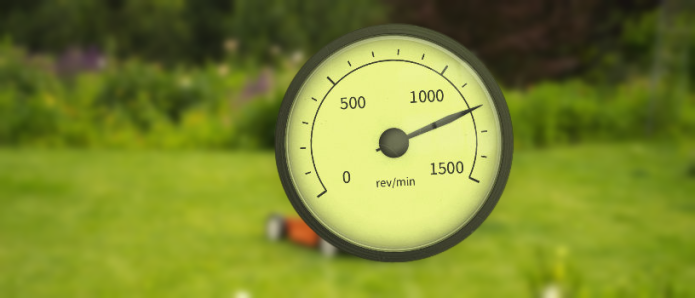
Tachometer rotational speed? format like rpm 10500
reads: rpm 1200
